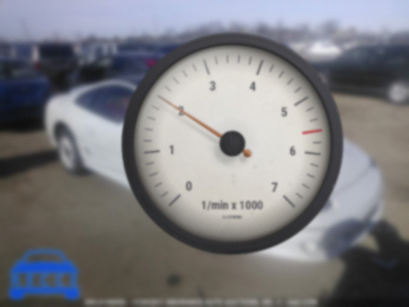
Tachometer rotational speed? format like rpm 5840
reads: rpm 2000
